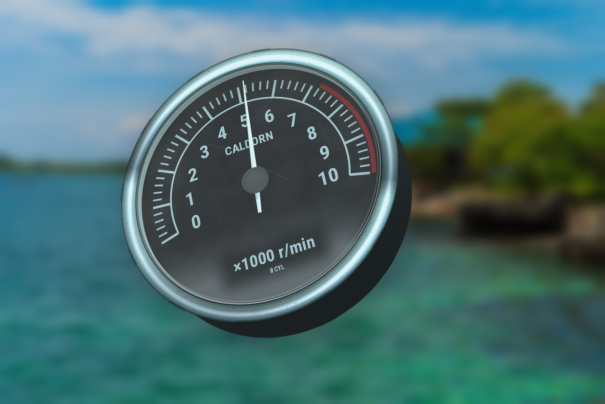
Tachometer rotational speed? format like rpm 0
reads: rpm 5200
